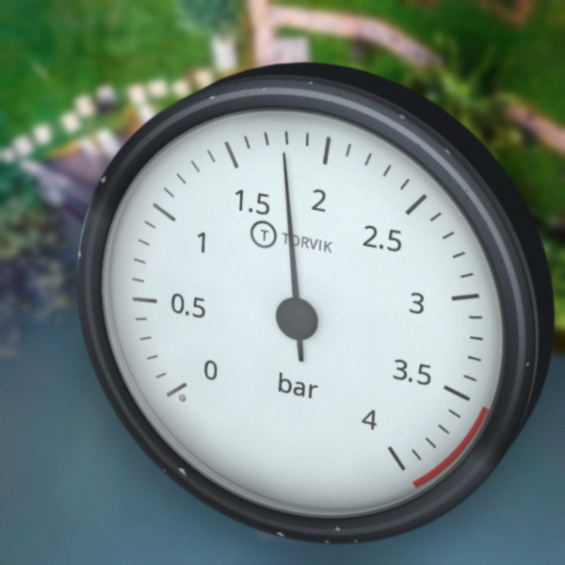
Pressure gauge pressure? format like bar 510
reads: bar 1.8
